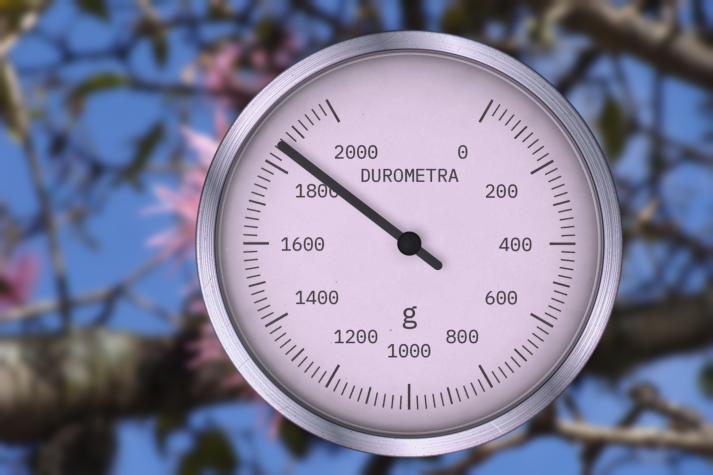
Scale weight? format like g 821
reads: g 1850
